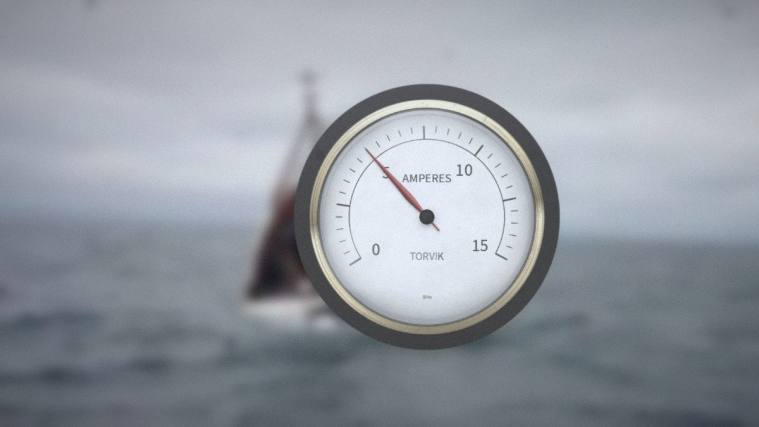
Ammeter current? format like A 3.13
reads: A 5
